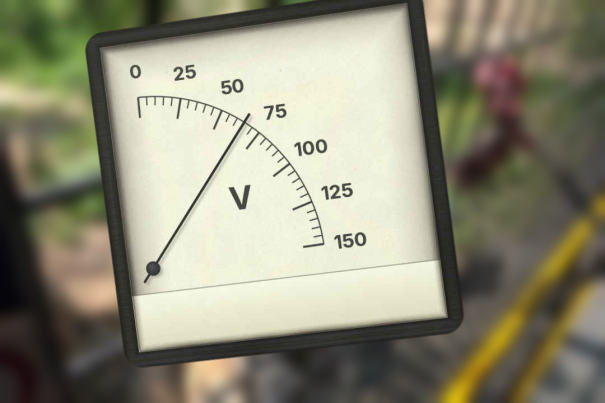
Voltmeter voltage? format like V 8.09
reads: V 65
